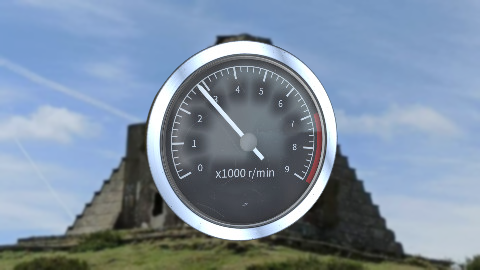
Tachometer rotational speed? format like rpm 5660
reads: rpm 2800
